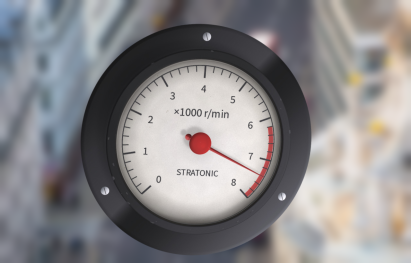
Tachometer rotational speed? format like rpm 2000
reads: rpm 7400
